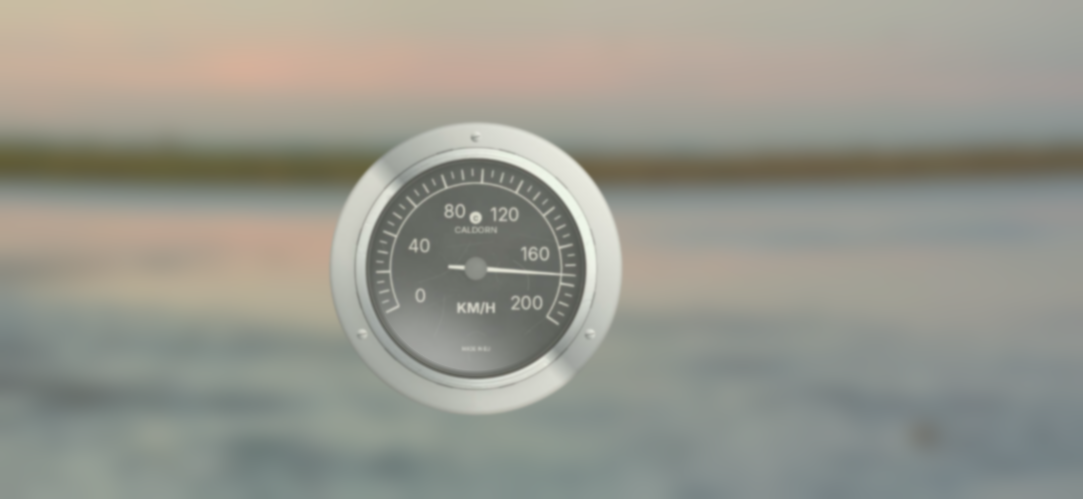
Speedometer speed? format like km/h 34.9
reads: km/h 175
